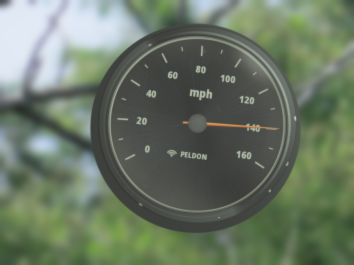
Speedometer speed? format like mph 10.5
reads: mph 140
